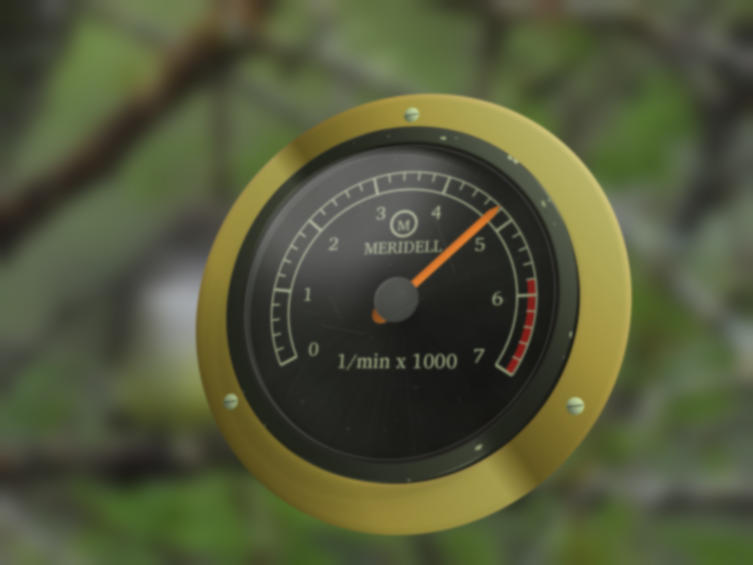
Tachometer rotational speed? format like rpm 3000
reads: rpm 4800
